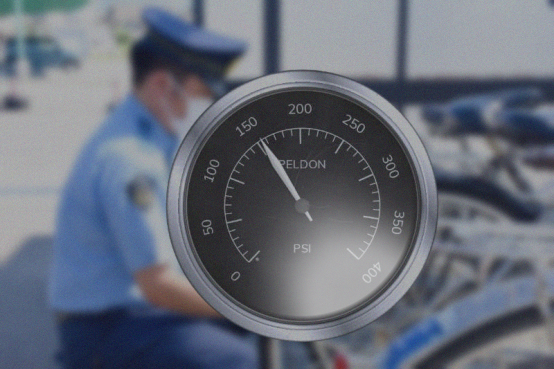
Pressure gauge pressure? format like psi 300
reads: psi 155
